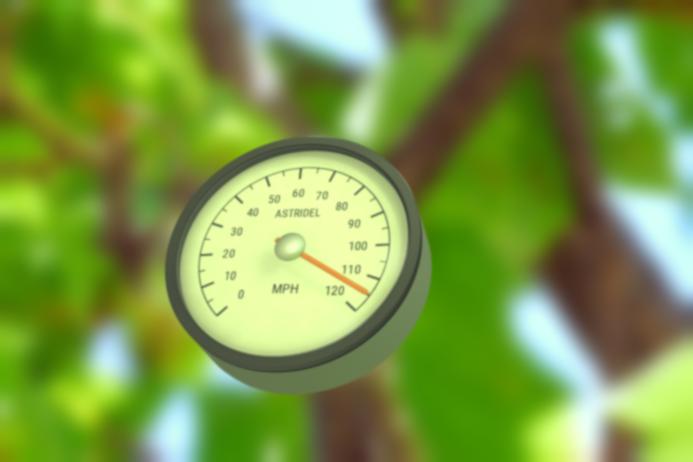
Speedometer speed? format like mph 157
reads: mph 115
